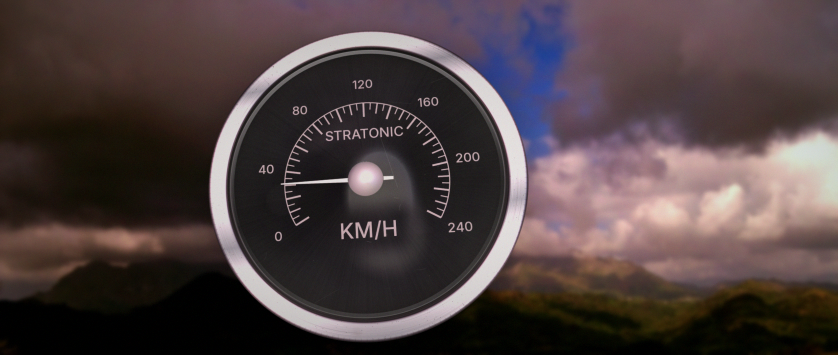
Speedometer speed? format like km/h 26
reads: km/h 30
